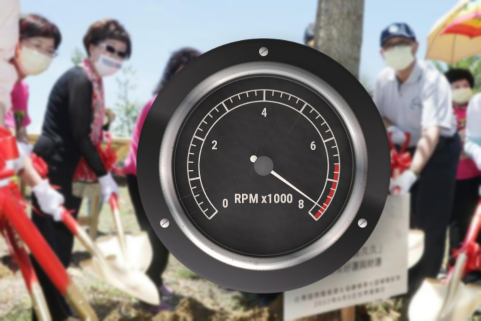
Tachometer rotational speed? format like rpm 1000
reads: rpm 7700
